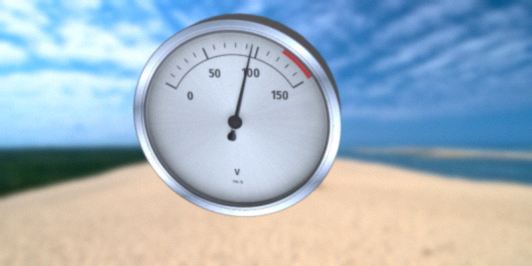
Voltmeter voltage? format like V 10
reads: V 95
